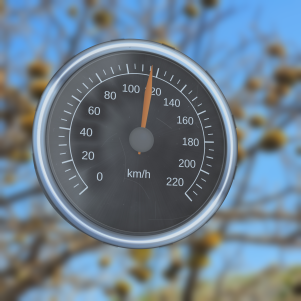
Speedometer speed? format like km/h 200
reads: km/h 115
